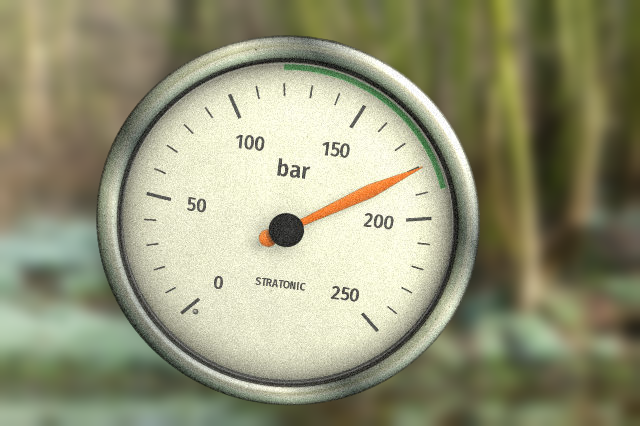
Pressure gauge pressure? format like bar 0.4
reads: bar 180
